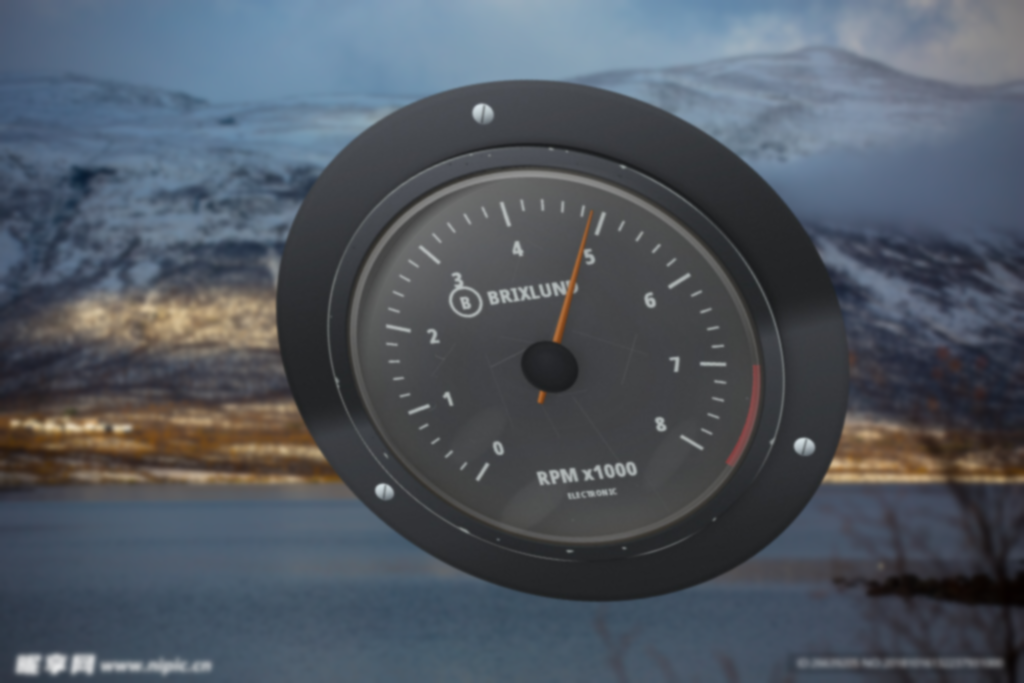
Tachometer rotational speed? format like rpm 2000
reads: rpm 4900
